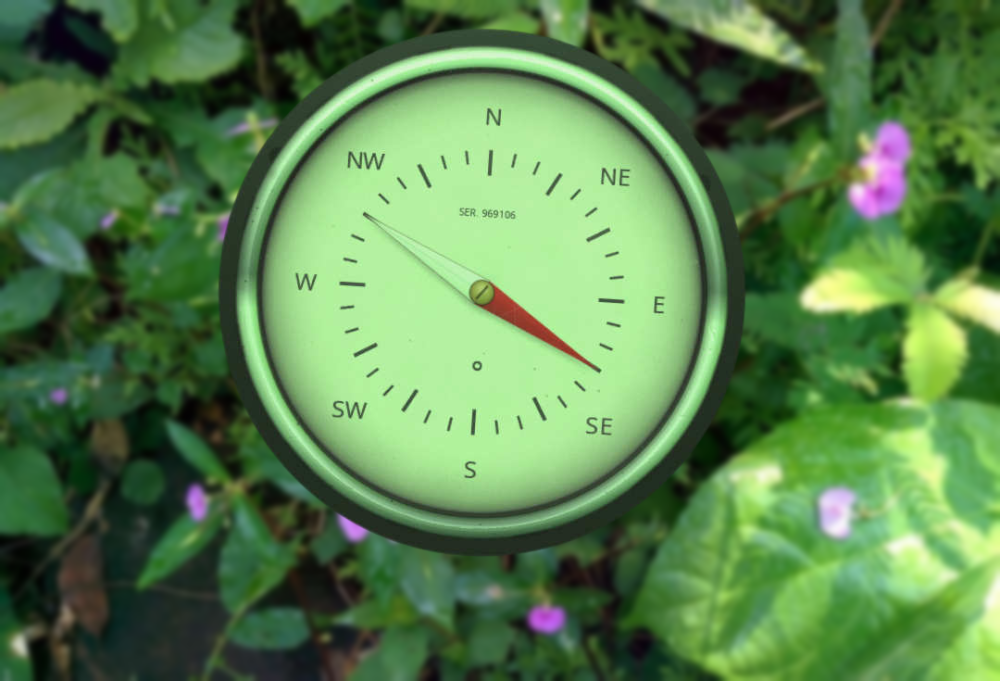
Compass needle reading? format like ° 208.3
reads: ° 120
